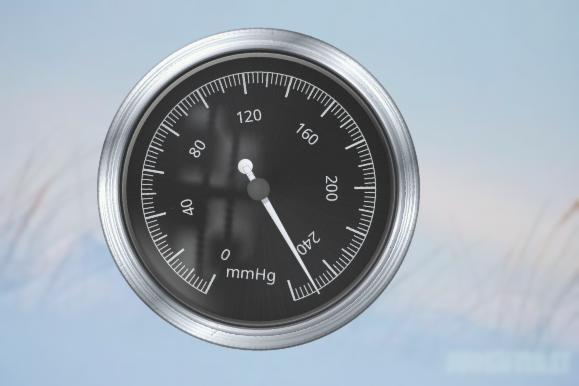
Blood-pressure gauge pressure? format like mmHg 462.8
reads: mmHg 250
